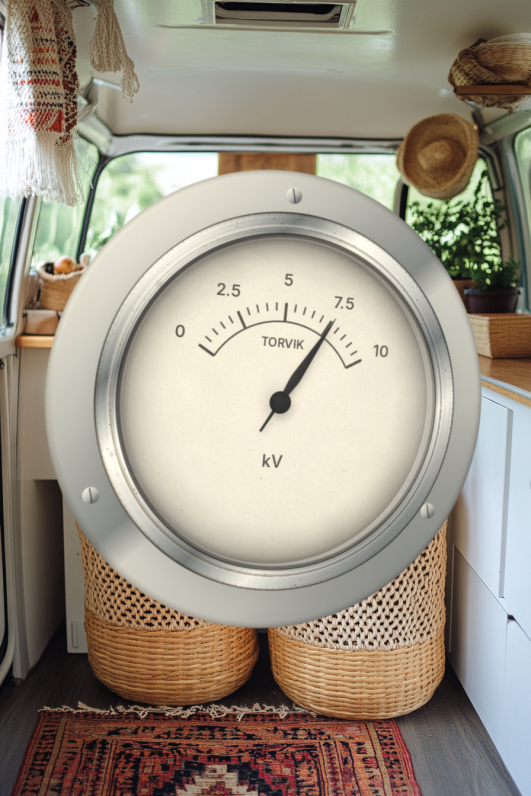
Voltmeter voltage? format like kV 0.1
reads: kV 7.5
